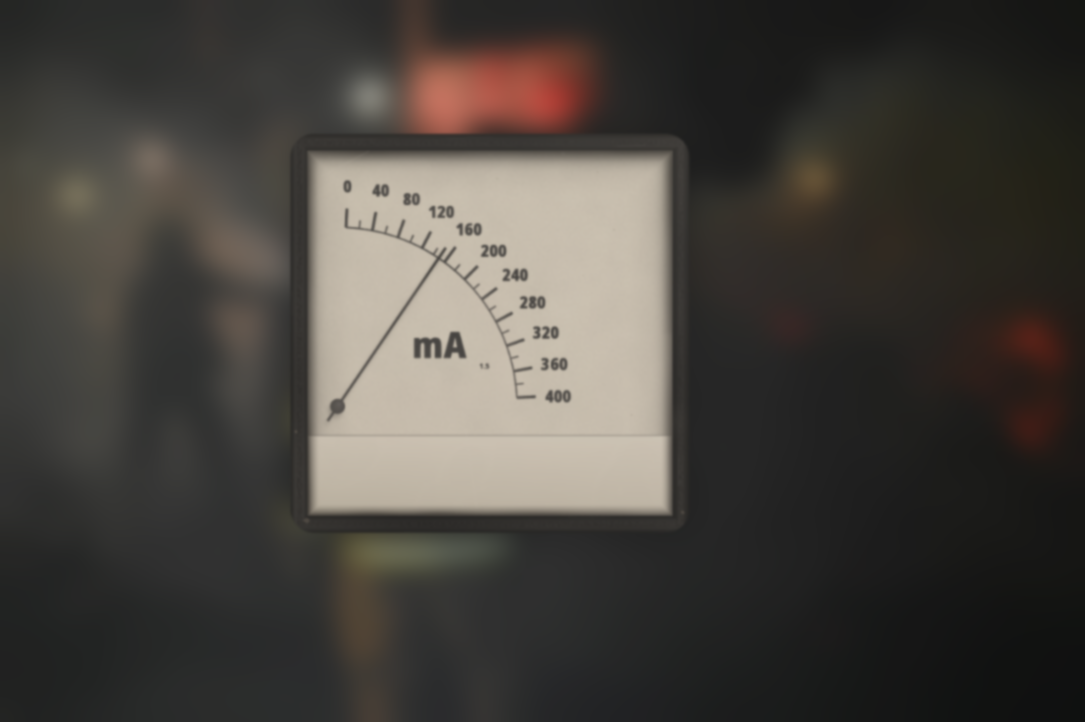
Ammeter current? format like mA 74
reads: mA 150
